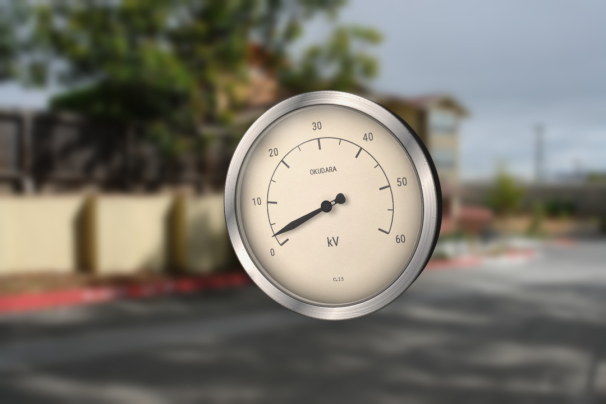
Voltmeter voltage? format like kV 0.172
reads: kV 2.5
